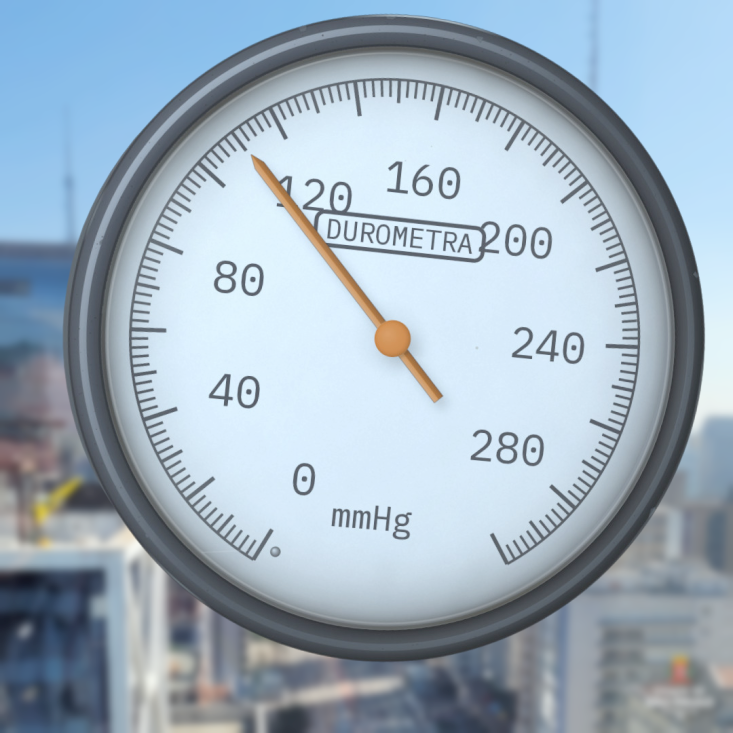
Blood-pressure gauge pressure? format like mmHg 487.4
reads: mmHg 110
